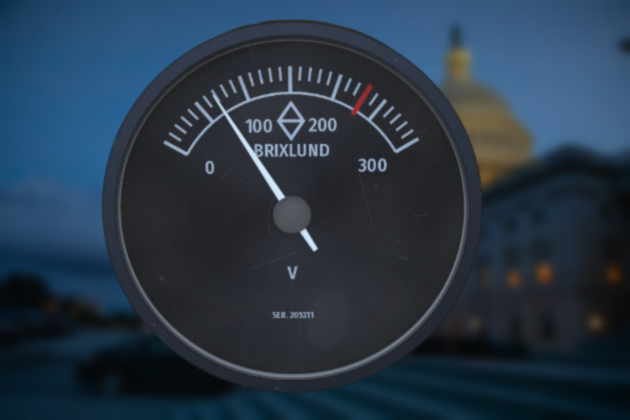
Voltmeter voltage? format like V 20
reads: V 70
